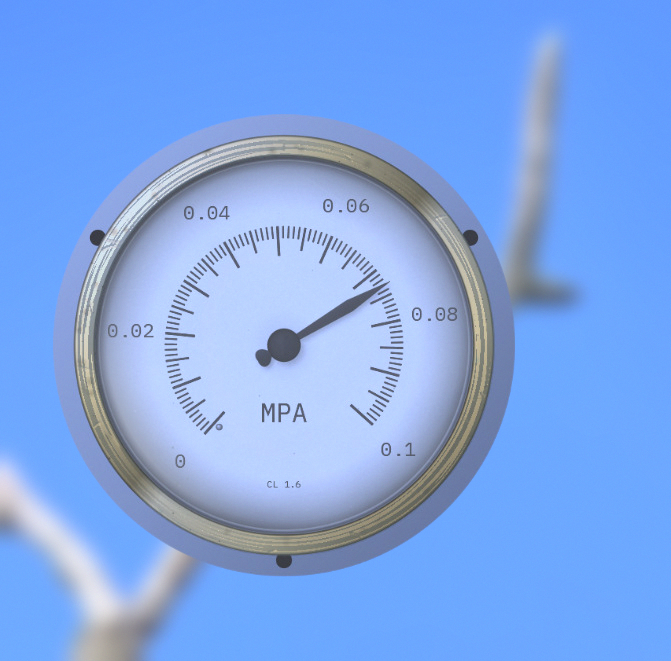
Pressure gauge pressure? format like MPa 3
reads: MPa 0.073
